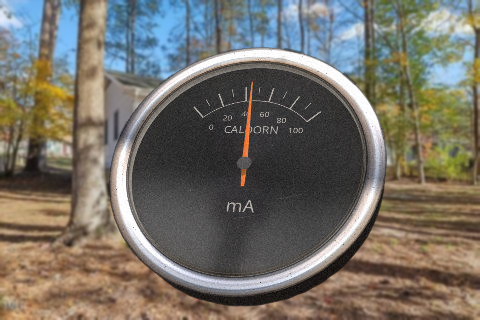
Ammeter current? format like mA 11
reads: mA 45
